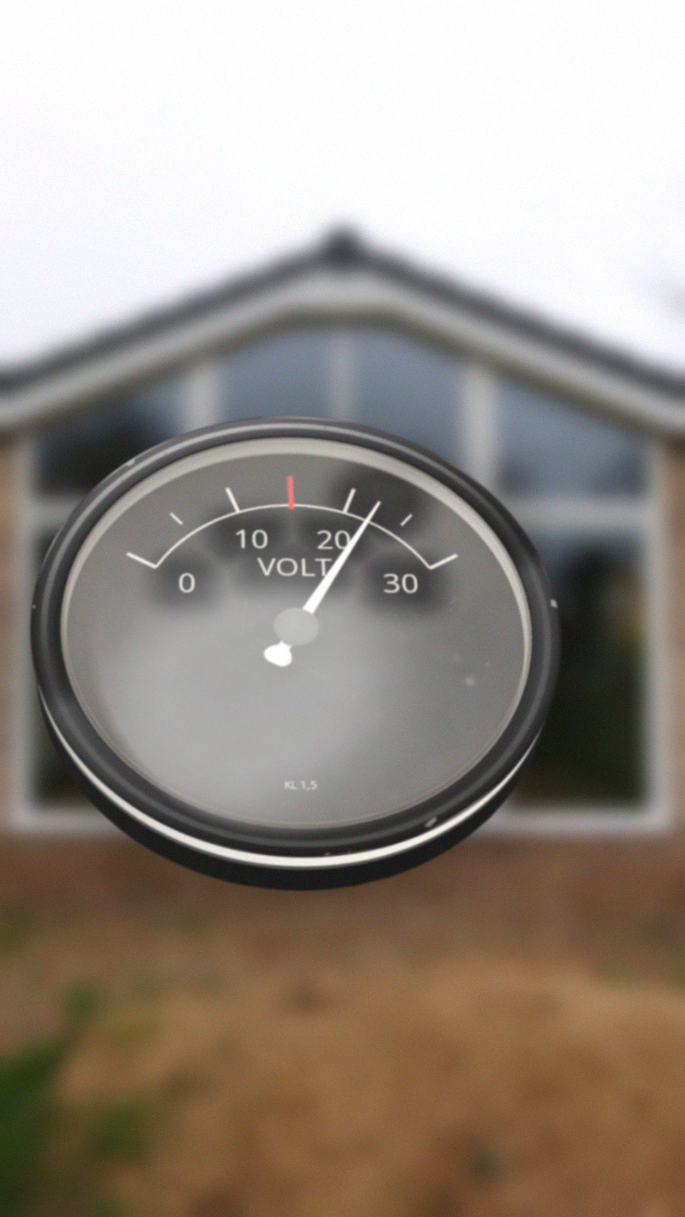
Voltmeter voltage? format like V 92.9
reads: V 22.5
